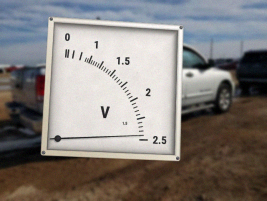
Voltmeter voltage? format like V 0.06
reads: V 2.45
